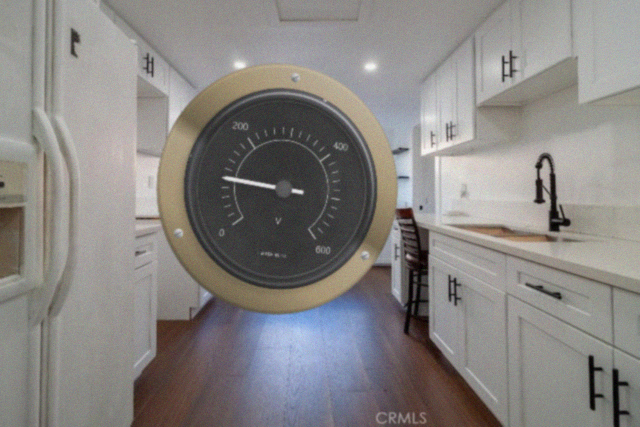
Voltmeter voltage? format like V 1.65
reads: V 100
